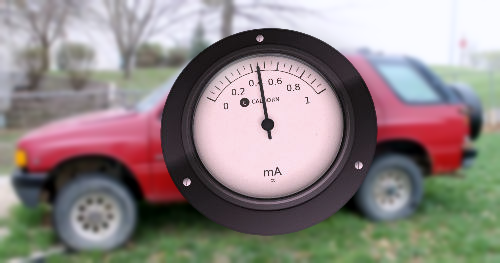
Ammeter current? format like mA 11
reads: mA 0.45
